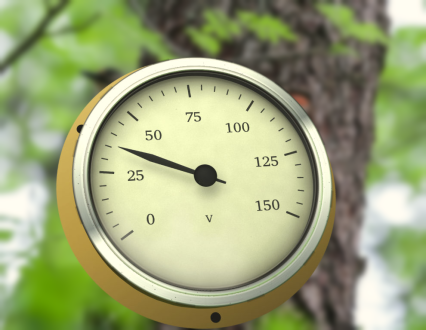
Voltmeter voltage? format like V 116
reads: V 35
